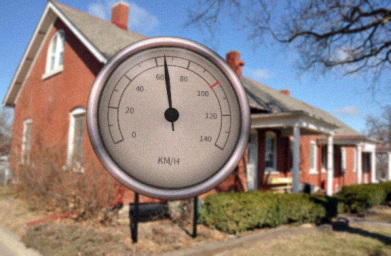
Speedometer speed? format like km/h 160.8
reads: km/h 65
